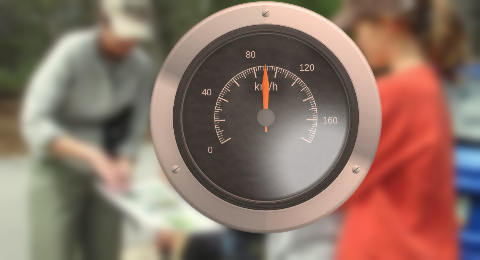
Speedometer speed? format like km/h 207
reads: km/h 90
